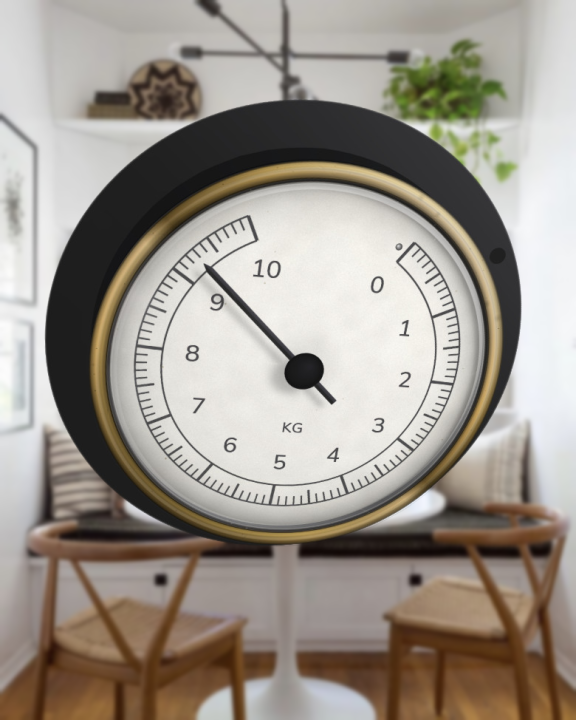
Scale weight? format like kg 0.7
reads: kg 9.3
